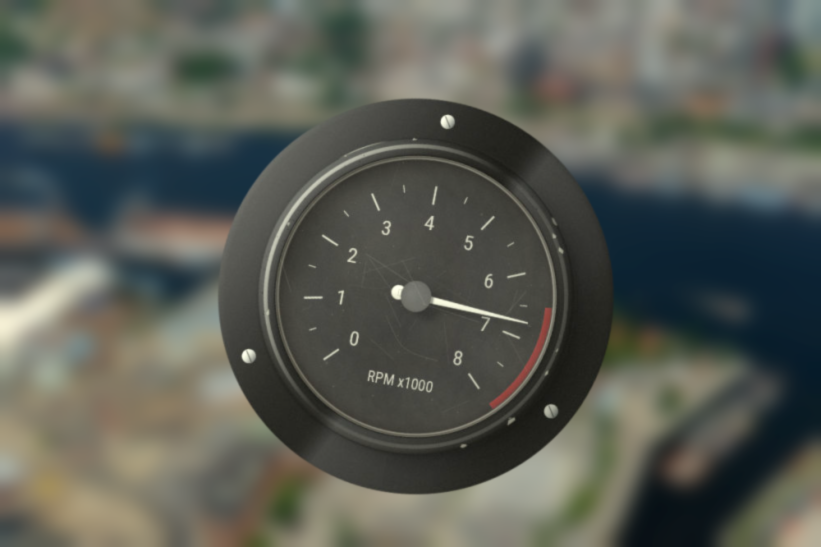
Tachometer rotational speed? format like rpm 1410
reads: rpm 6750
